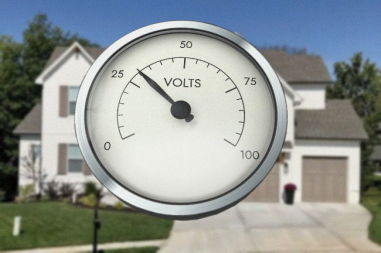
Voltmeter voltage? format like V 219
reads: V 30
